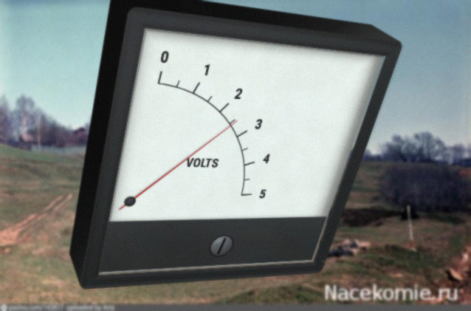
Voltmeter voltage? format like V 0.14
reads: V 2.5
